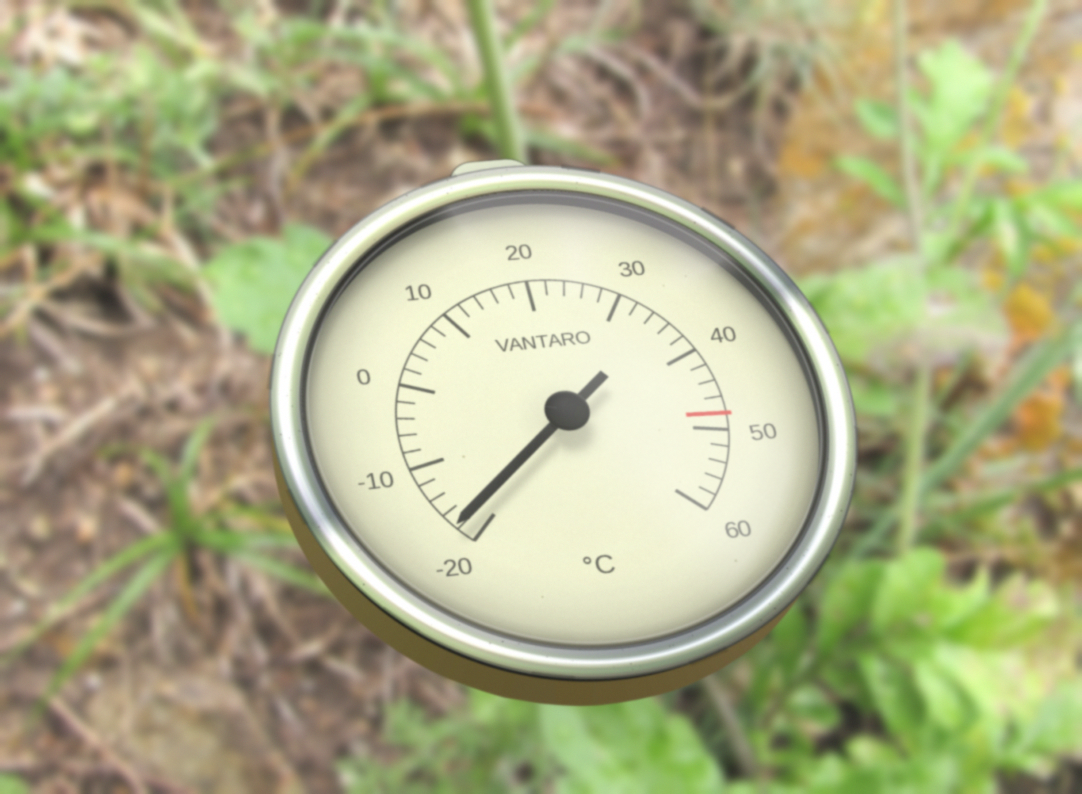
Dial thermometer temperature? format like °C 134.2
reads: °C -18
